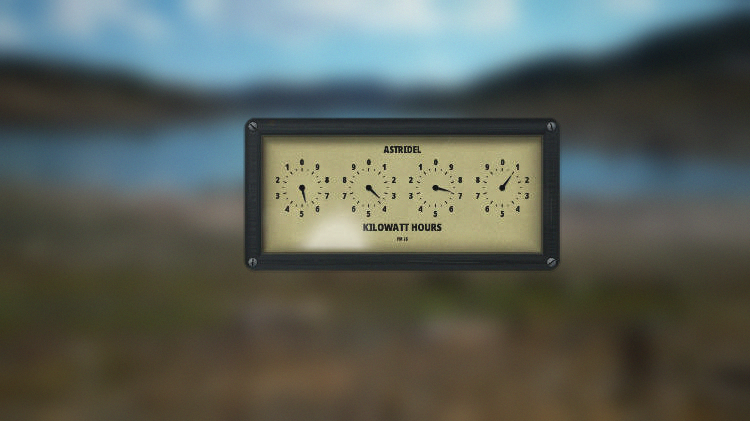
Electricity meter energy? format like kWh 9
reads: kWh 5371
